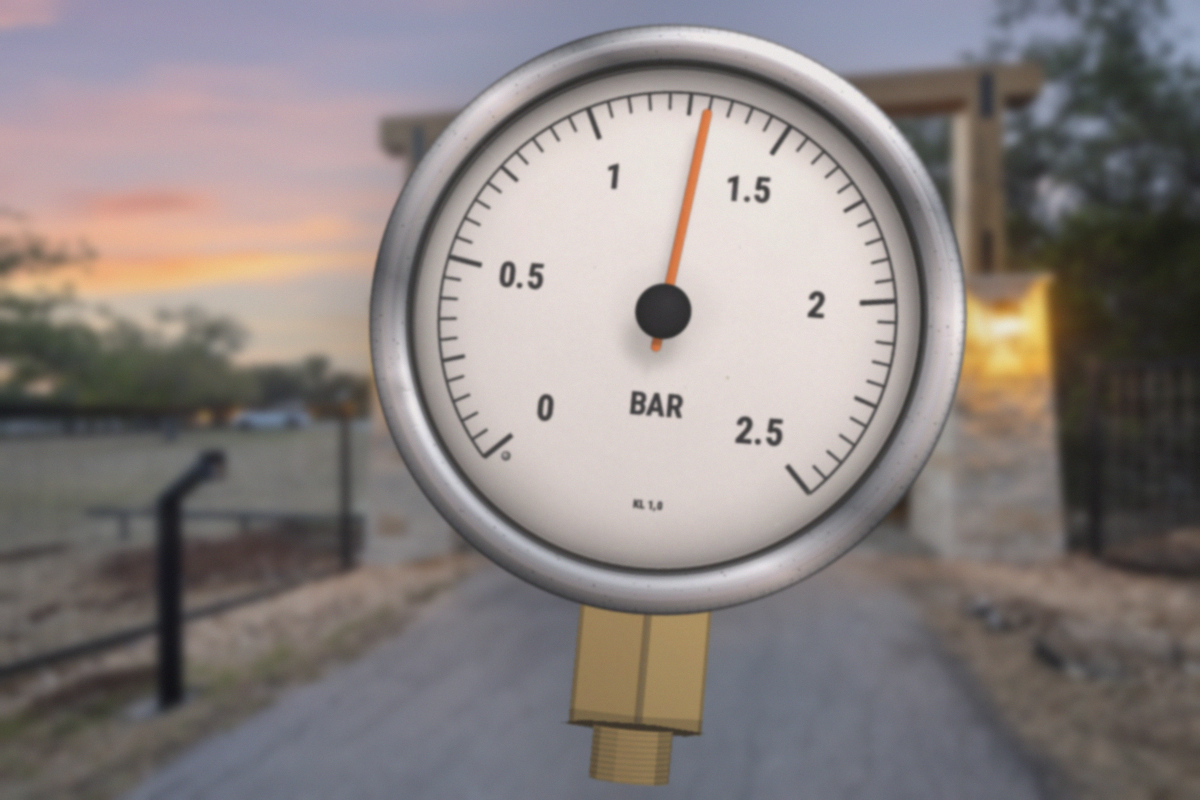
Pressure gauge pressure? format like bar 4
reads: bar 1.3
